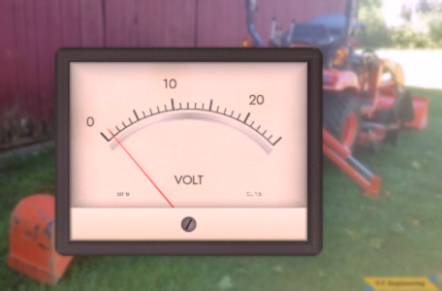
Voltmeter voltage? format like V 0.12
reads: V 1
